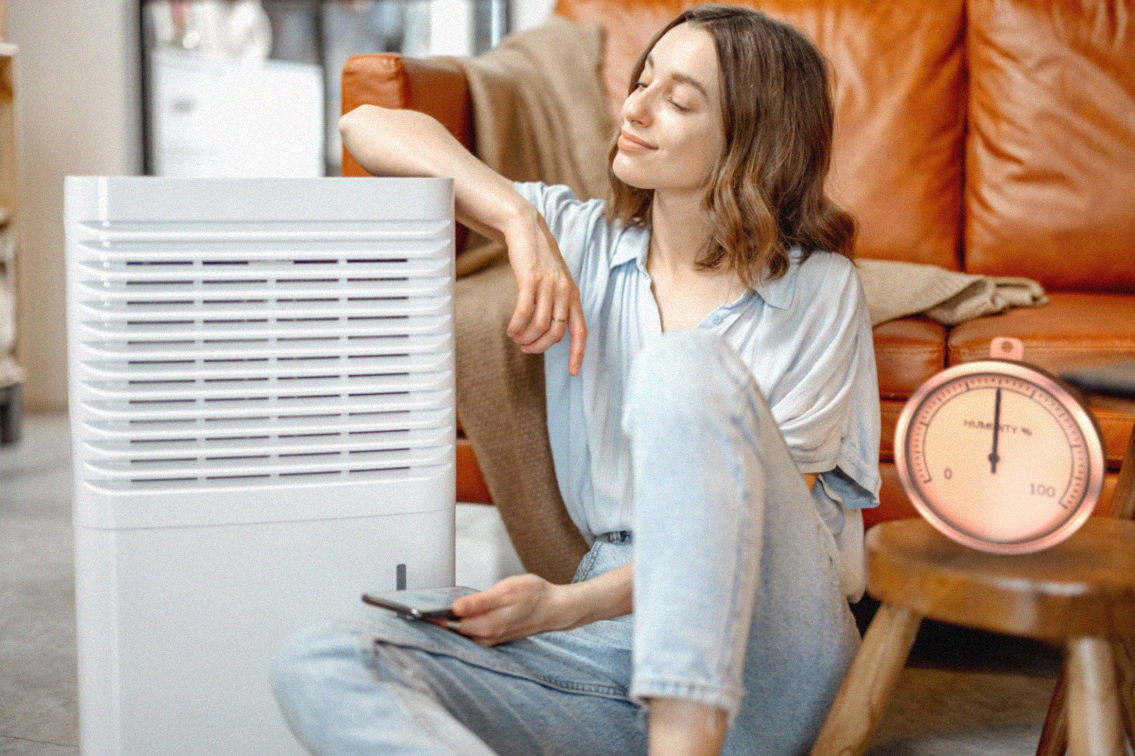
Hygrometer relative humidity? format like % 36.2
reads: % 50
